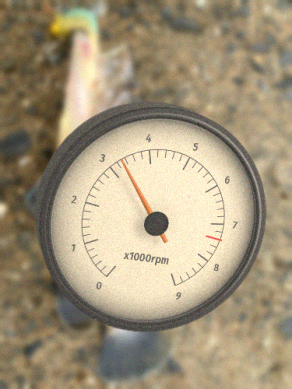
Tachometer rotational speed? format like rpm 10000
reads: rpm 3300
